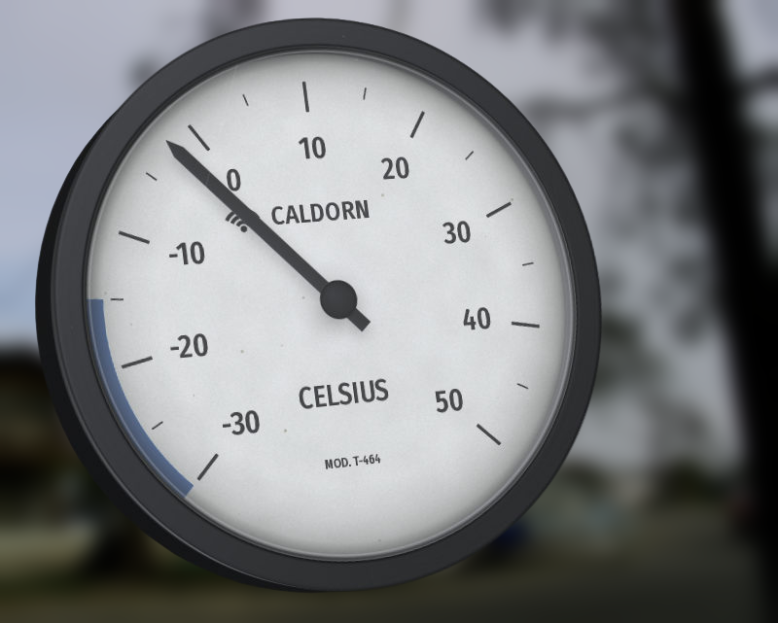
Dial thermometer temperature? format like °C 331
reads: °C -2.5
